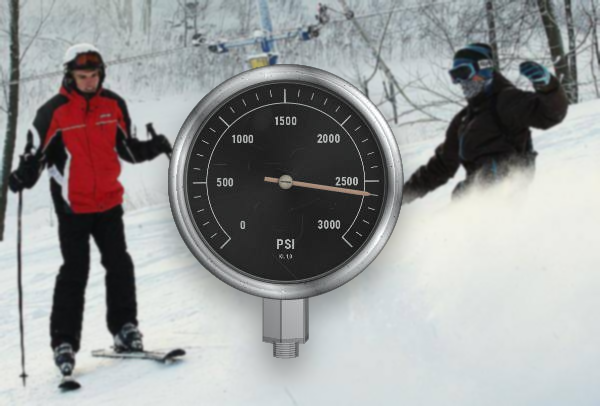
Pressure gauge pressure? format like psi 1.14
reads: psi 2600
